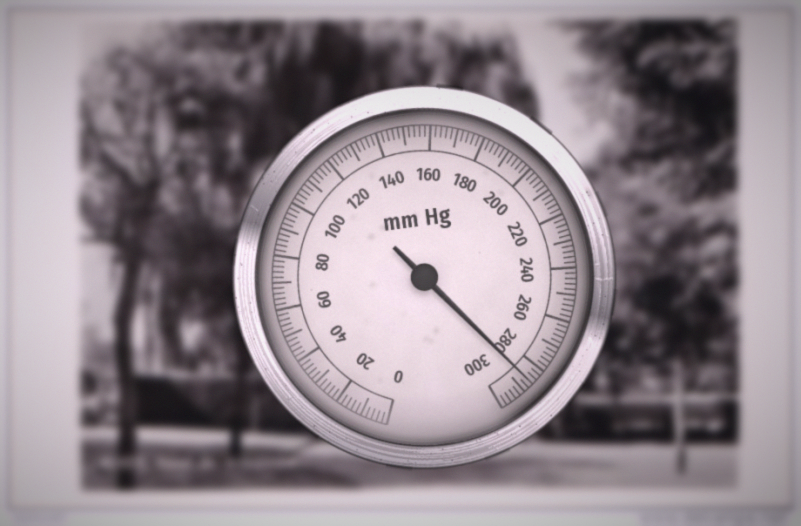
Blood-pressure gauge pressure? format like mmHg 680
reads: mmHg 286
